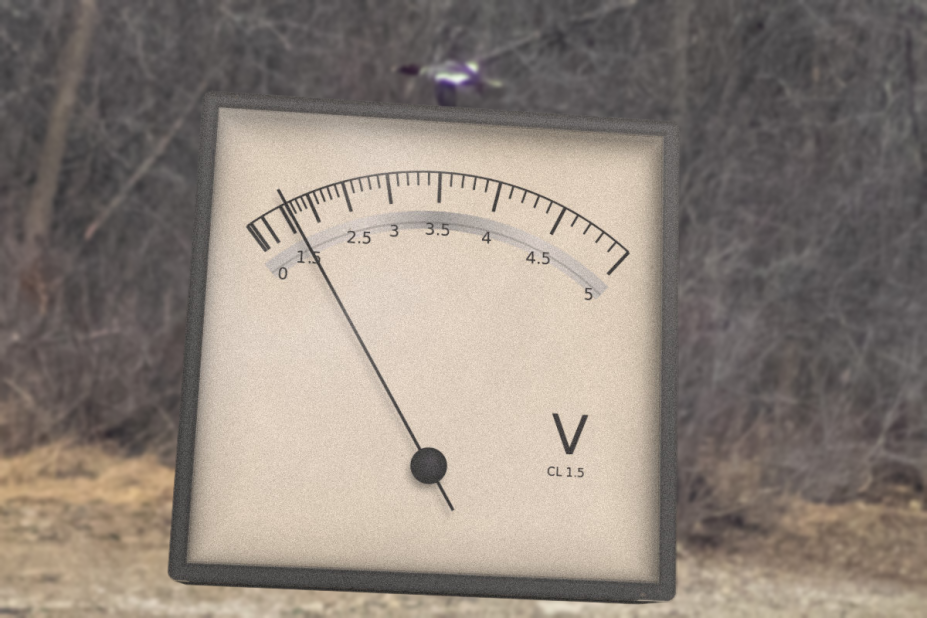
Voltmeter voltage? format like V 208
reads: V 1.6
